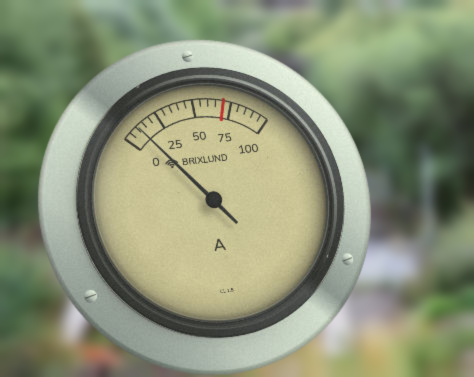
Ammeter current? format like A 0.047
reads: A 10
